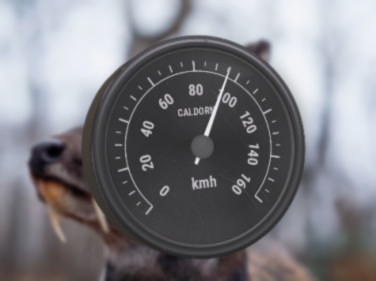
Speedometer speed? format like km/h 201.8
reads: km/h 95
